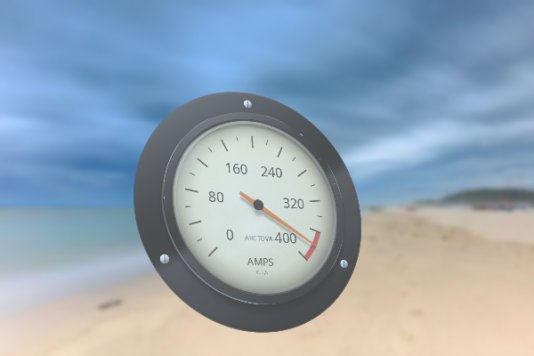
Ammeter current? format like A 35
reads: A 380
